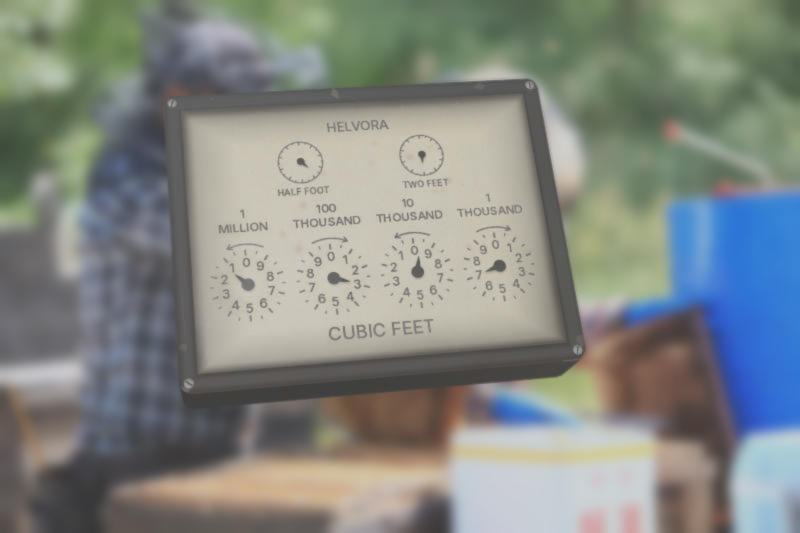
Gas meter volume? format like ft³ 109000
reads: ft³ 129700
